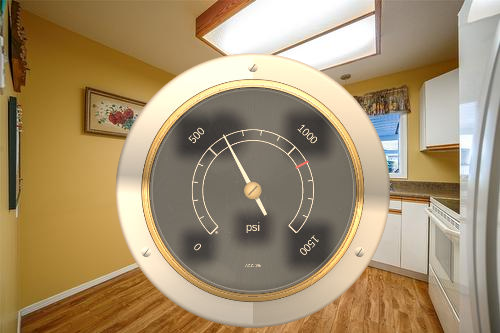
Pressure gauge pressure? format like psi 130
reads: psi 600
